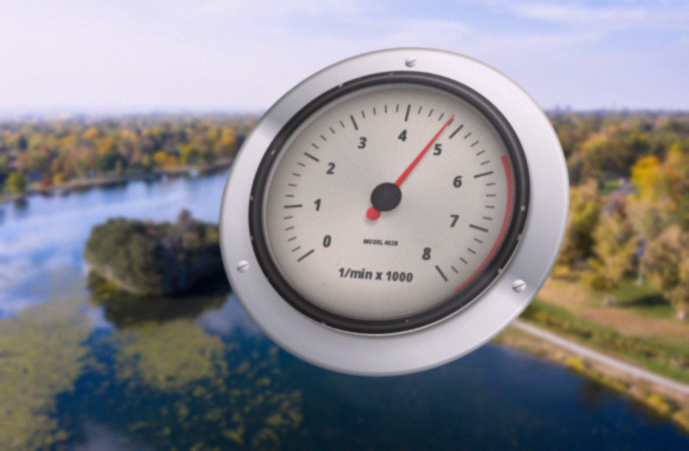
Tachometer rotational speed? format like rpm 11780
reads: rpm 4800
